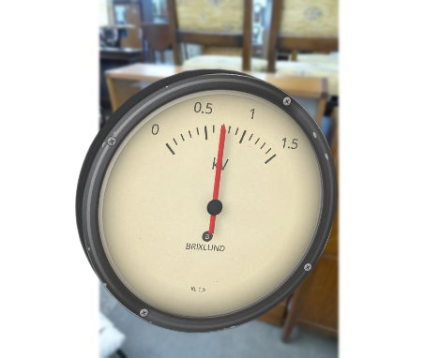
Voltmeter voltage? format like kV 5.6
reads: kV 0.7
